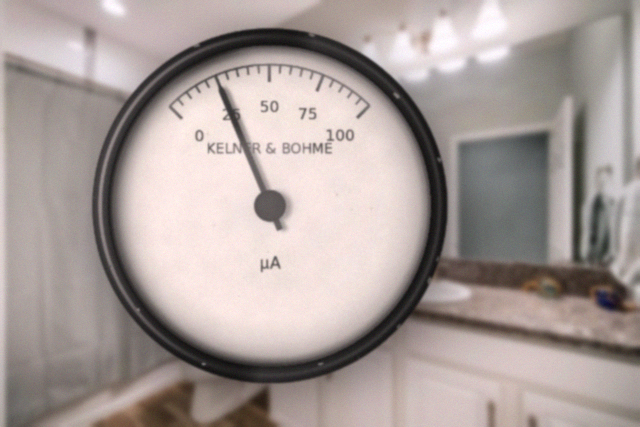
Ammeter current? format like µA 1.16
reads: µA 25
